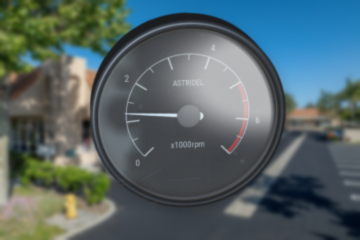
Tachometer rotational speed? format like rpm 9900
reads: rpm 1250
